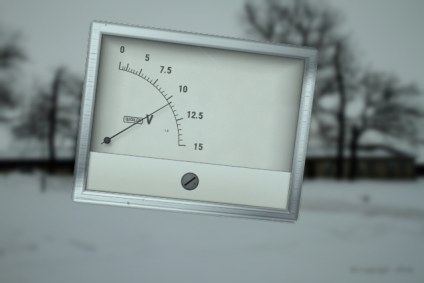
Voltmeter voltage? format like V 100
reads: V 10.5
